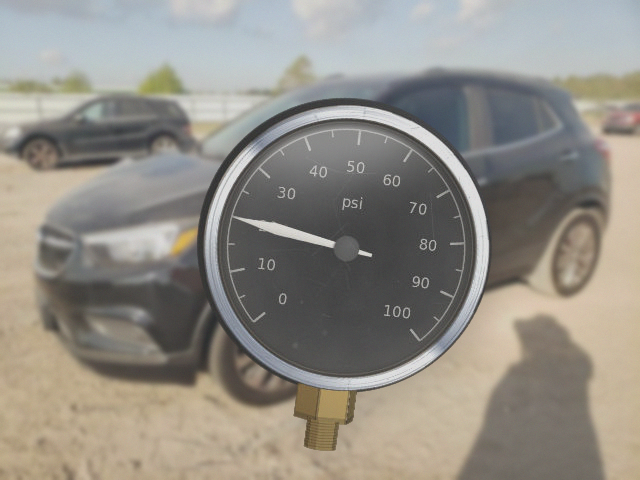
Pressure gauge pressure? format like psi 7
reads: psi 20
